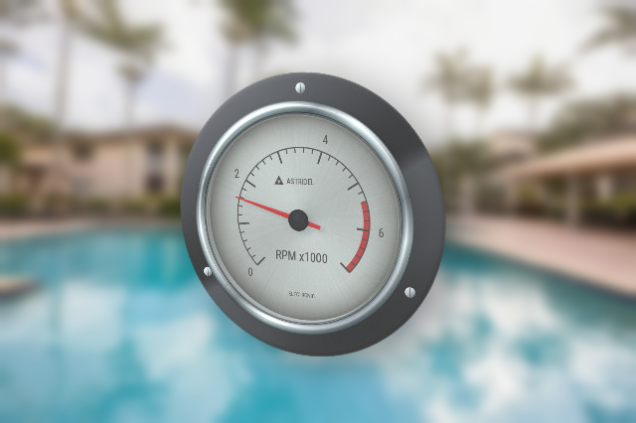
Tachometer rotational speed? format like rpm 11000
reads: rpm 1600
